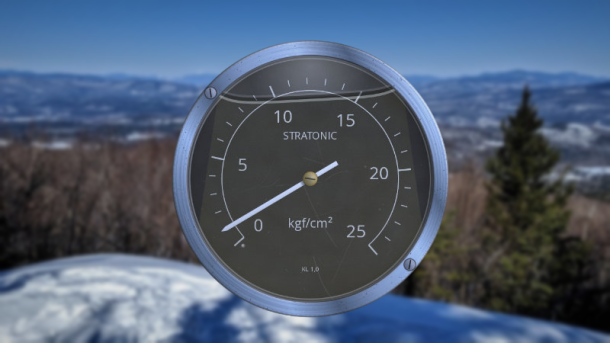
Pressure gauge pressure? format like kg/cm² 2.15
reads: kg/cm² 1
